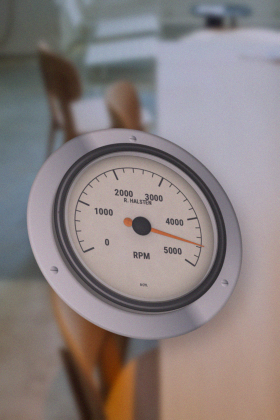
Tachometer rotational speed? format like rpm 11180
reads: rpm 4600
